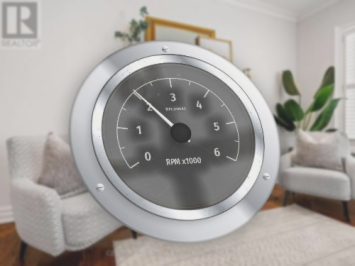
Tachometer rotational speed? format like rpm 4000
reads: rpm 2000
